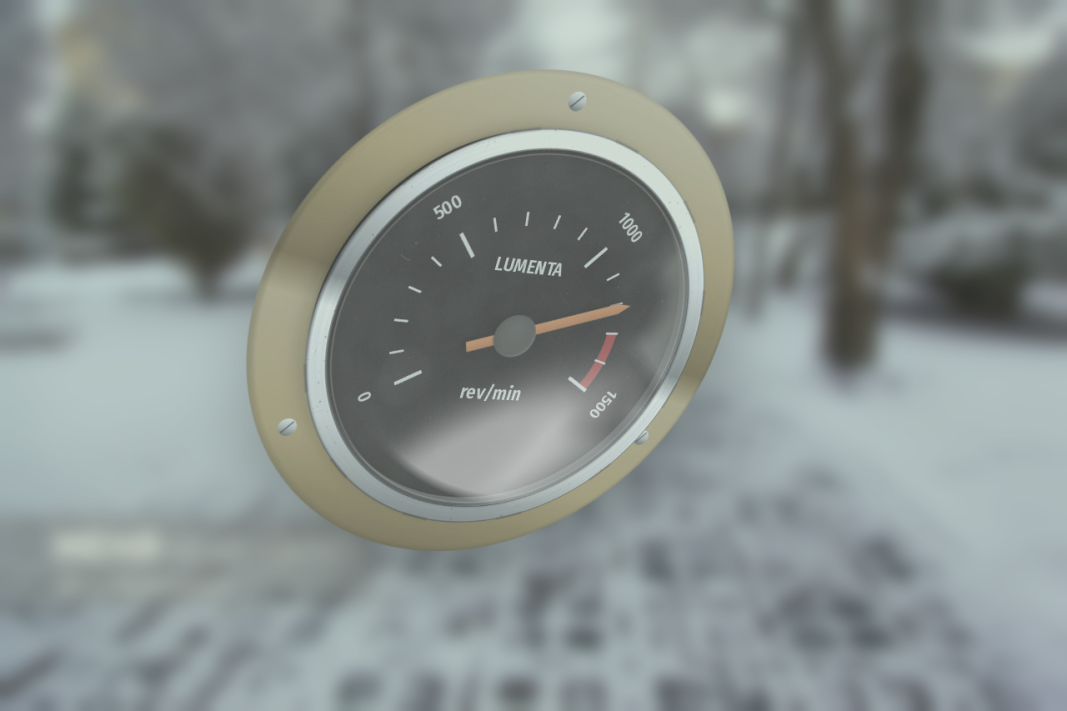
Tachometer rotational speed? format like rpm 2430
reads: rpm 1200
